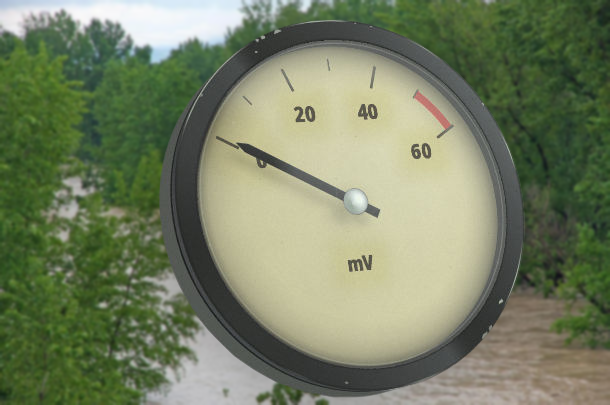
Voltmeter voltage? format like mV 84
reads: mV 0
